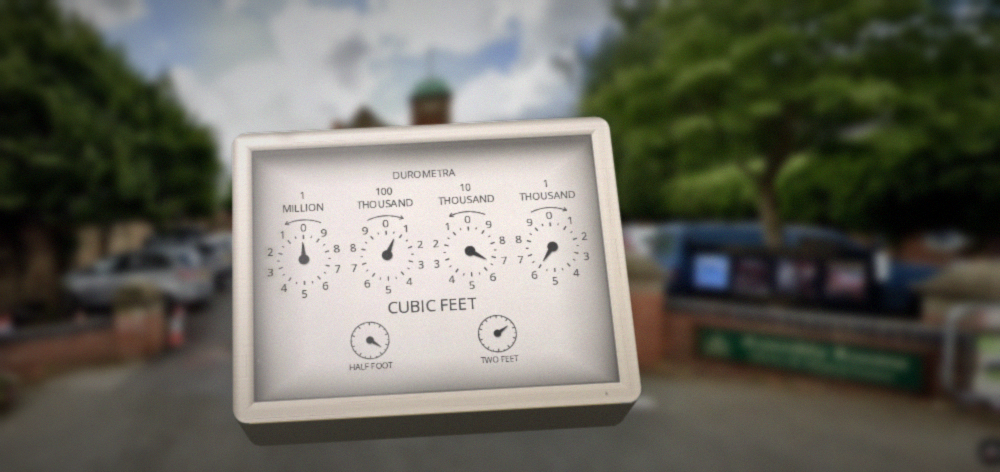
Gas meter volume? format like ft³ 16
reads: ft³ 6600
